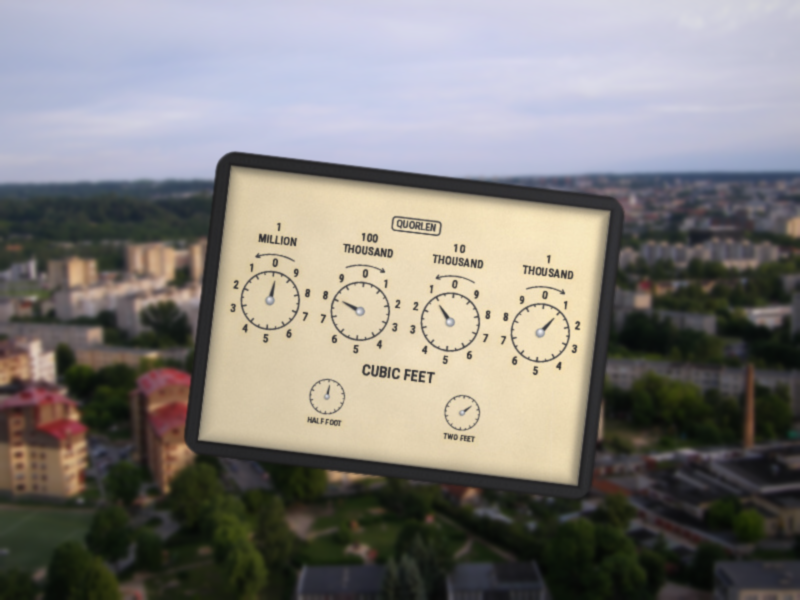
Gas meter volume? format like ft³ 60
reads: ft³ 981100
